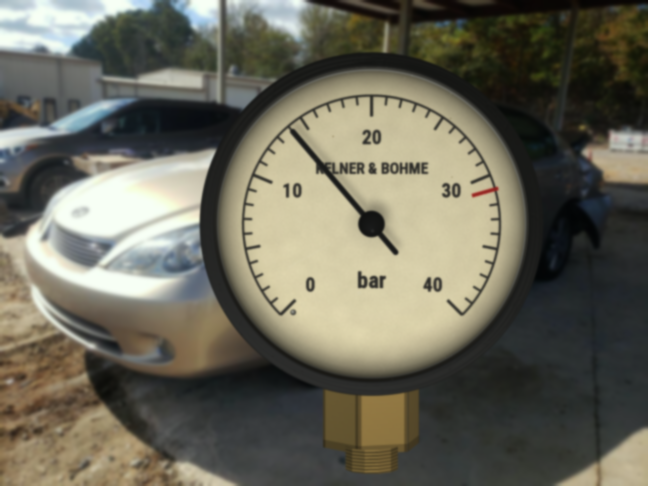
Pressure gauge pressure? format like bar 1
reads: bar 14
